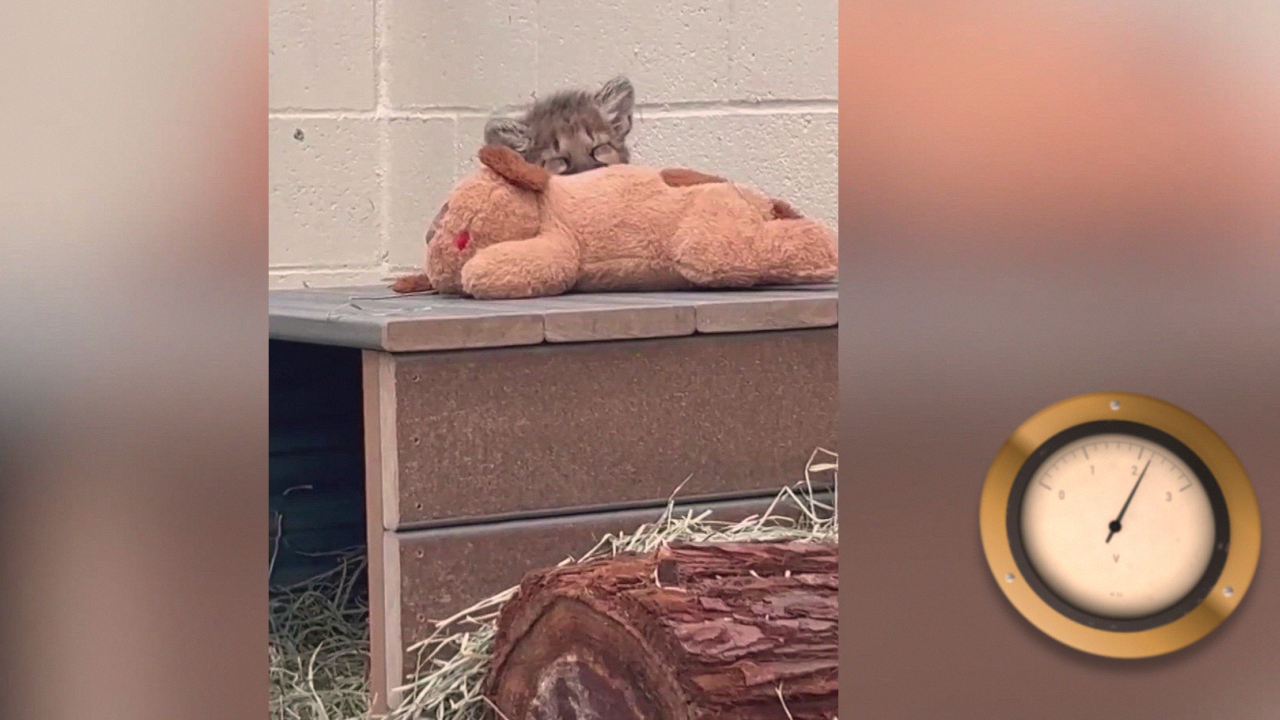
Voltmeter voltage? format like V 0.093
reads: V 2.2
